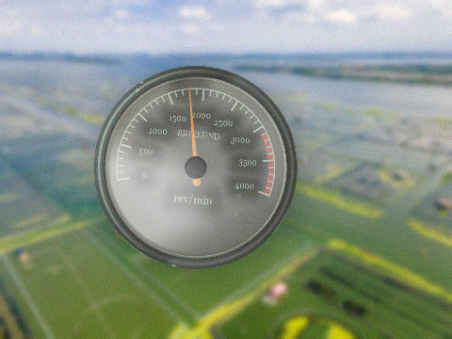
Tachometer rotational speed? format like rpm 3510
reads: rpm 1800
